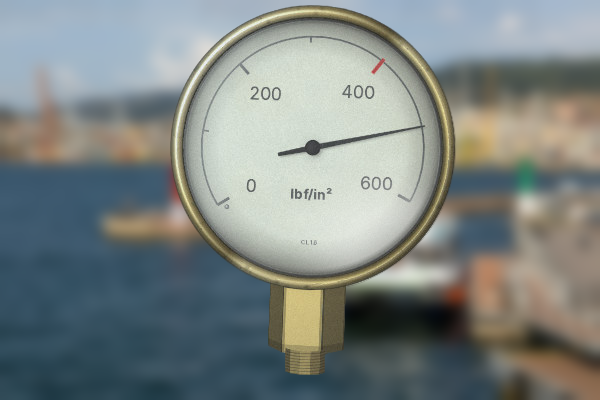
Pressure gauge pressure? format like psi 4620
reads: psi 500
